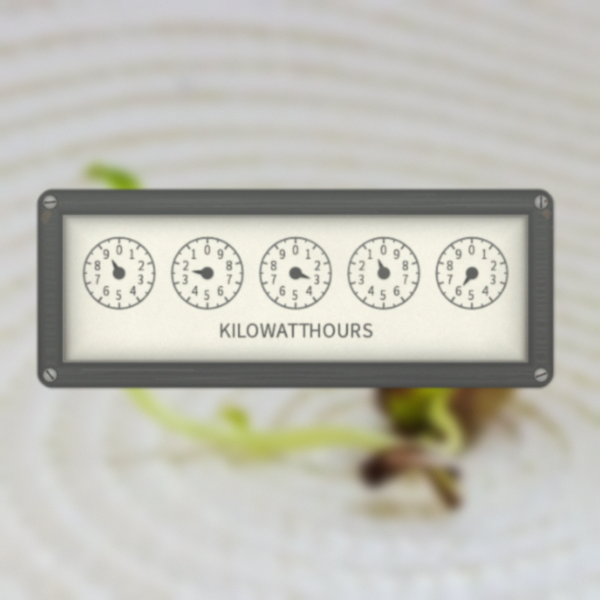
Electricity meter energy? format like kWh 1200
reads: kWh 92306
